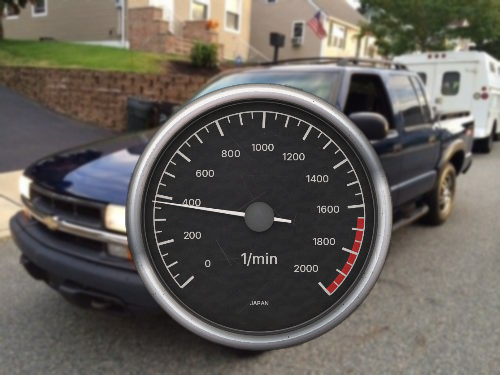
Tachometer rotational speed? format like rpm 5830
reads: rpm 375
